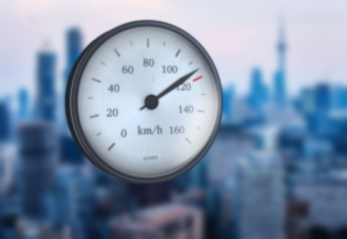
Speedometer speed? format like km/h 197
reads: km/h 115
